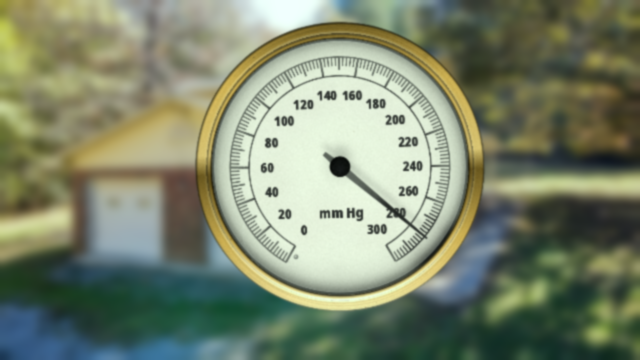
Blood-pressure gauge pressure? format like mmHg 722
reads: mmHg 280
